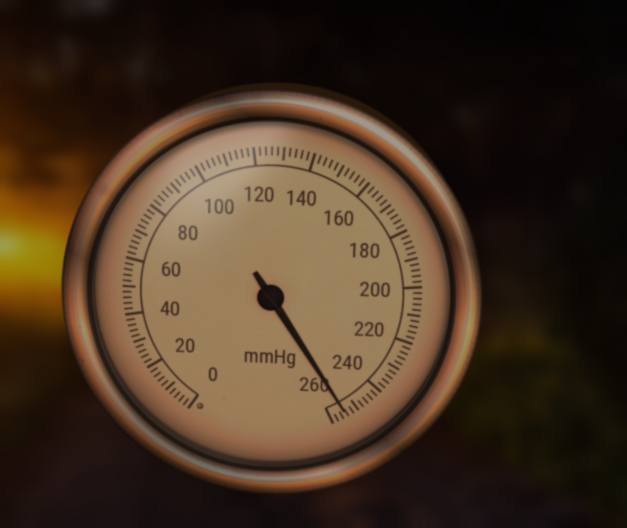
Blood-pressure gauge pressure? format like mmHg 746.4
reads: mmHg 254
